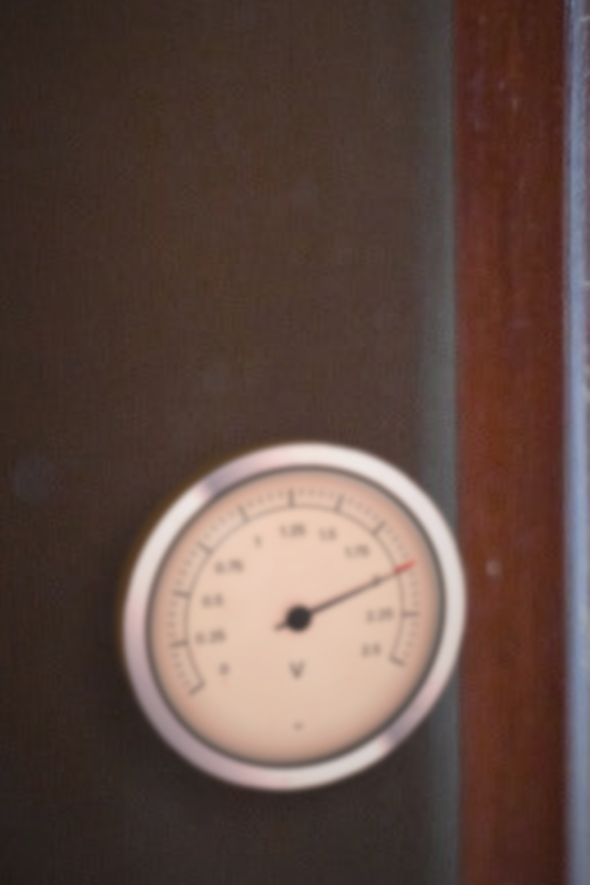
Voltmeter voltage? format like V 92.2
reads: V 2
